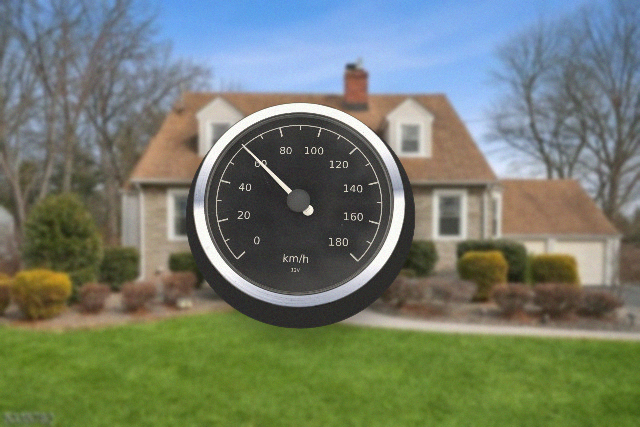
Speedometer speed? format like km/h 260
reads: km/h 60
